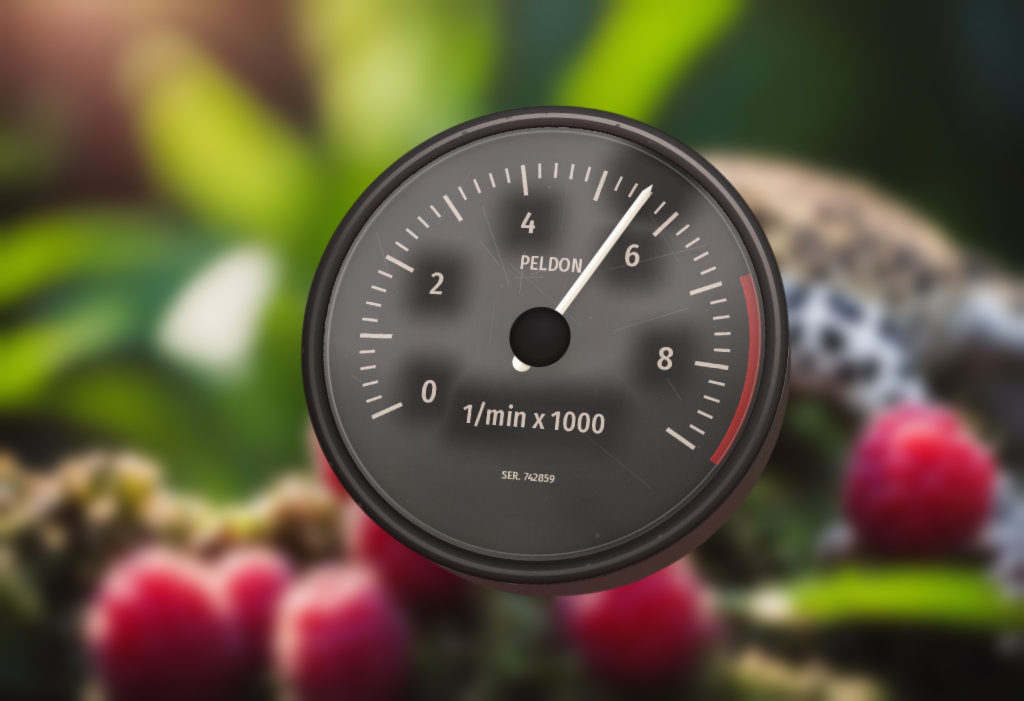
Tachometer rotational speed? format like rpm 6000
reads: rpm 5600
